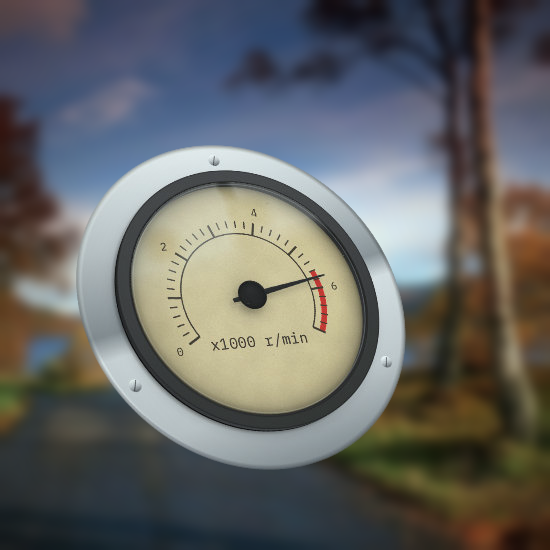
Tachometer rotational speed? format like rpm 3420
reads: rpm 5800
